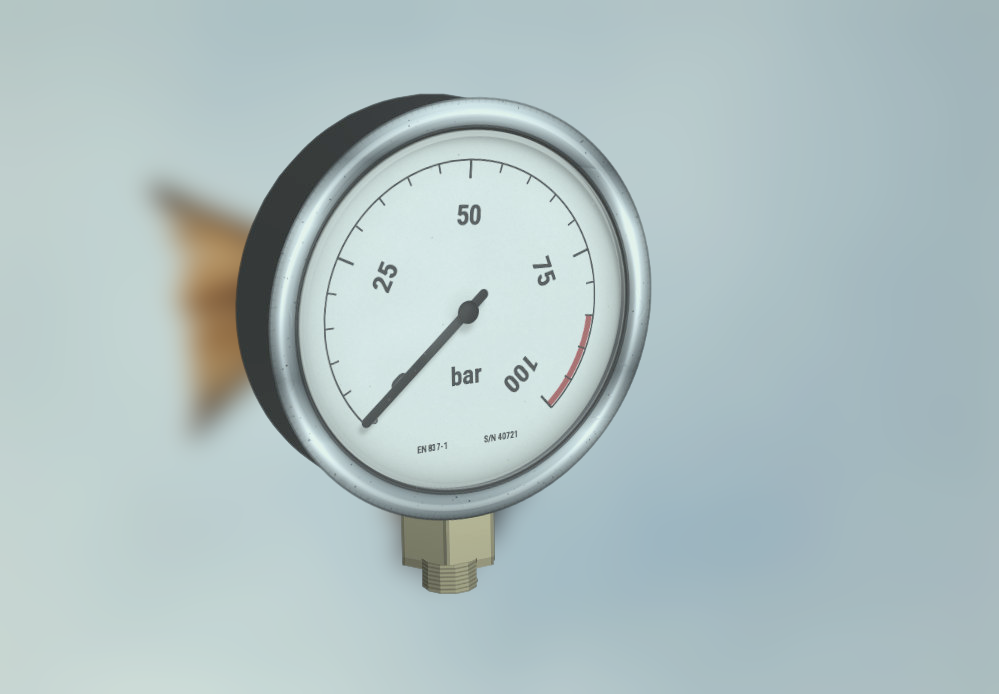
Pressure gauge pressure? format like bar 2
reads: bar 0
